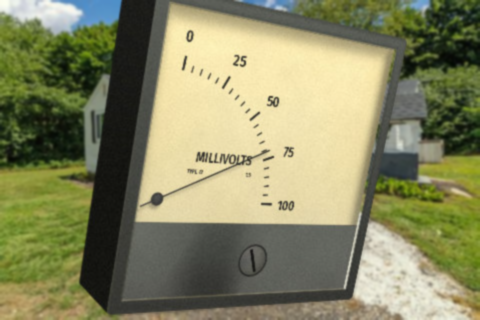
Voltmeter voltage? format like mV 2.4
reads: mV 70
